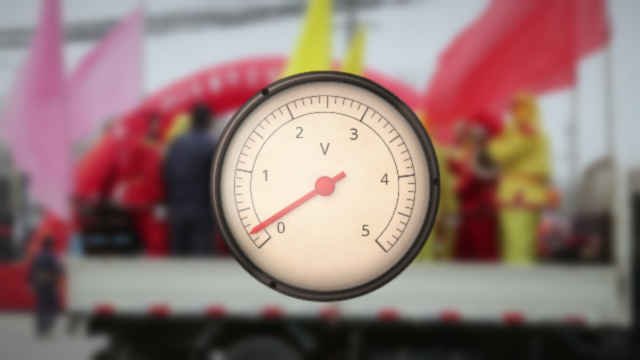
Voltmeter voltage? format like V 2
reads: V 0.2
